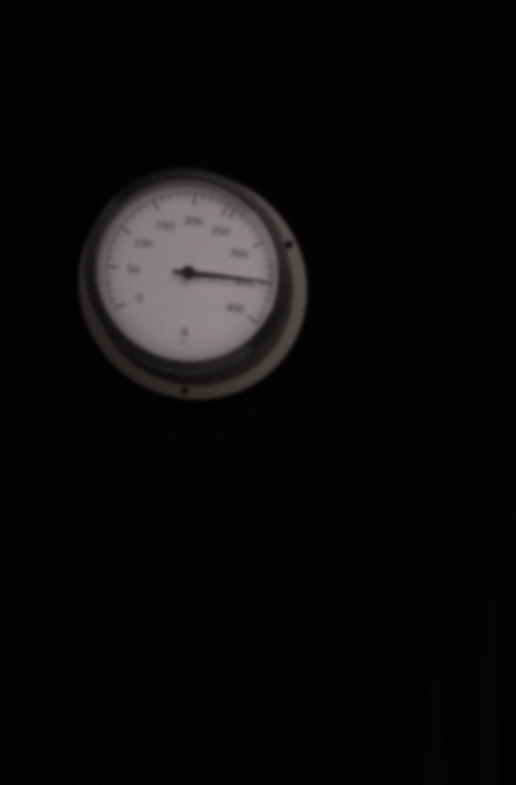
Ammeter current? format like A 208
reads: A 350
